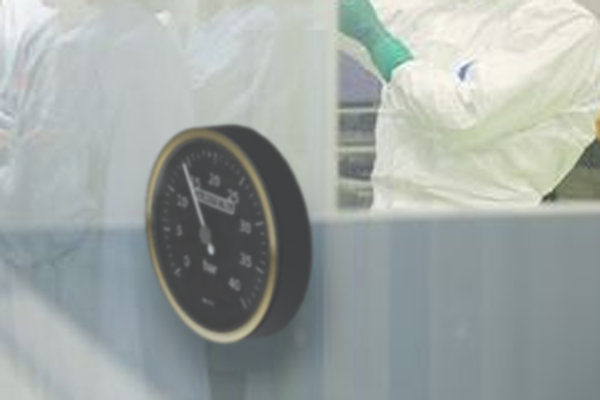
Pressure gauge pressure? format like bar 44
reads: bar 15
